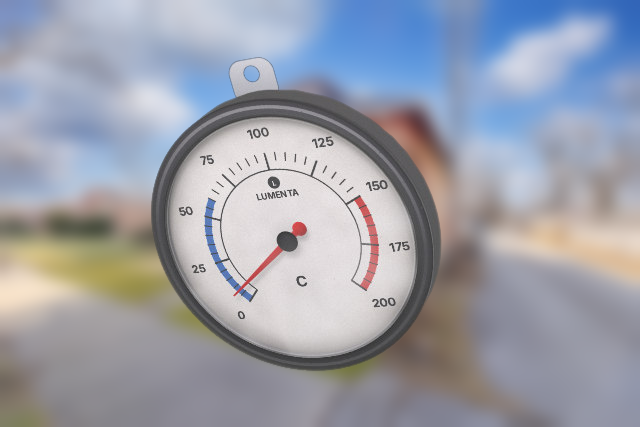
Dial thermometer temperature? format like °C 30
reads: °C 7.5
